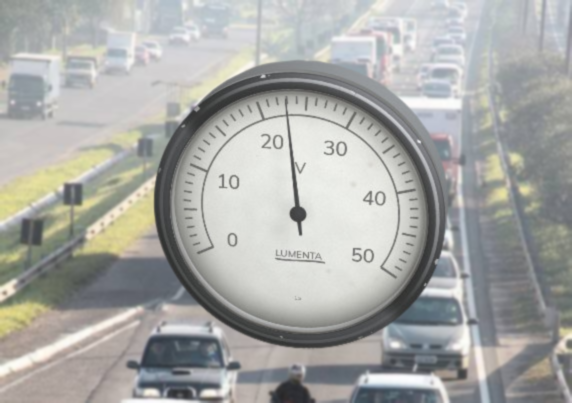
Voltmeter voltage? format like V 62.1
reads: V 23
